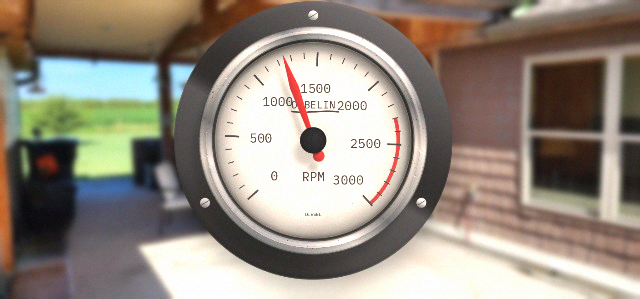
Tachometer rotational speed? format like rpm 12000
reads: rpm 1250
